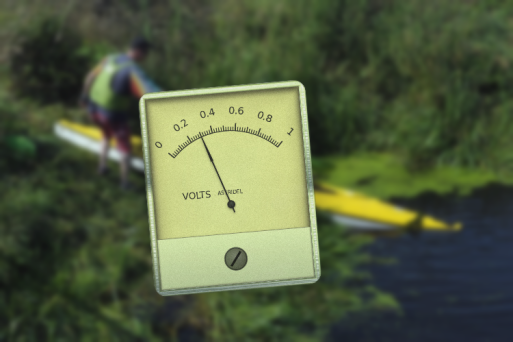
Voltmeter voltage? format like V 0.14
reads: V 0.3
